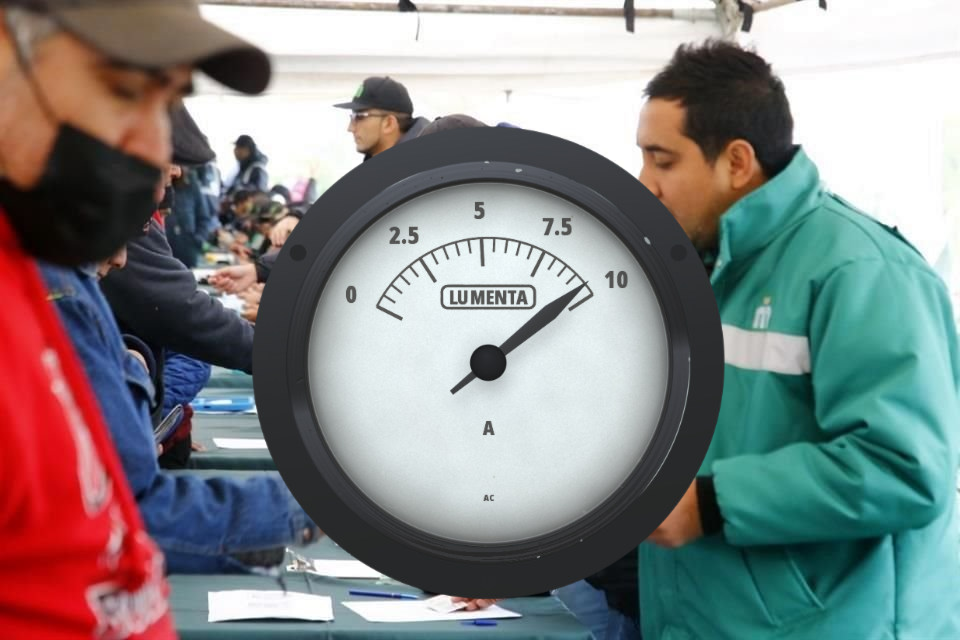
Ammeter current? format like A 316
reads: A 9.5
